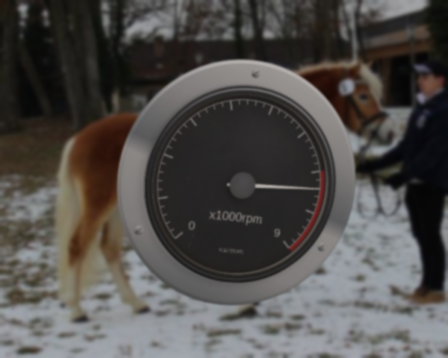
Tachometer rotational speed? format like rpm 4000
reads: rpm 7400
